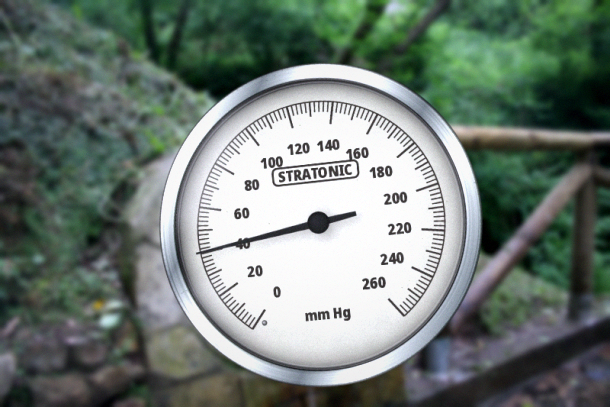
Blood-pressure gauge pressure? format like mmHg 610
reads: mmHg 40
